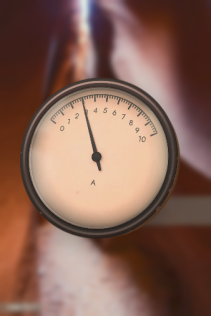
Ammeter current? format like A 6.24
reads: A 3
